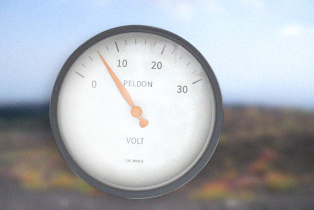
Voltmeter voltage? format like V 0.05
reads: V 6
